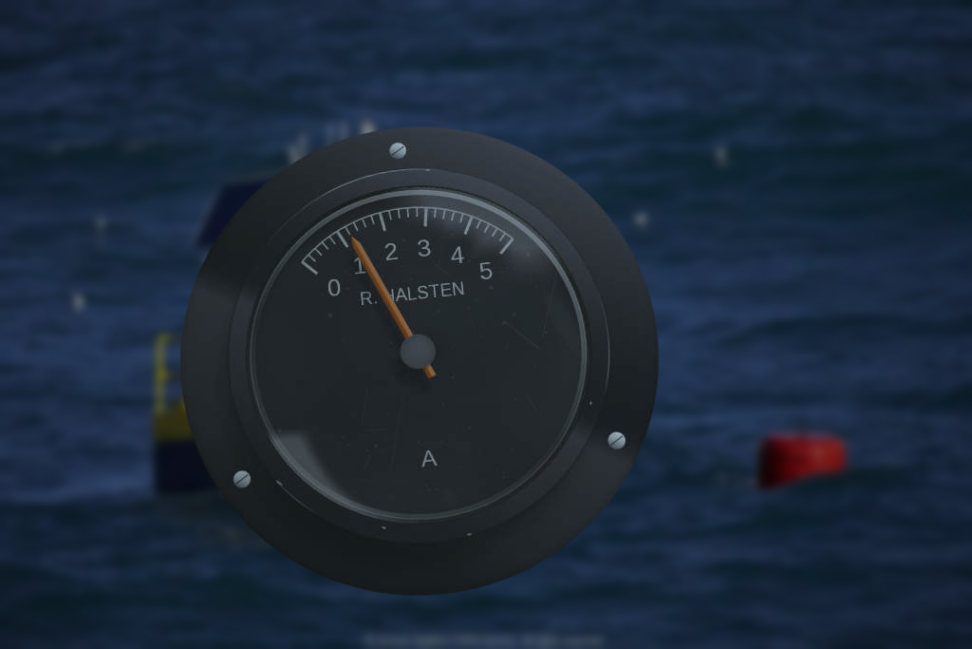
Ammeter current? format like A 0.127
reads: A 1.2
